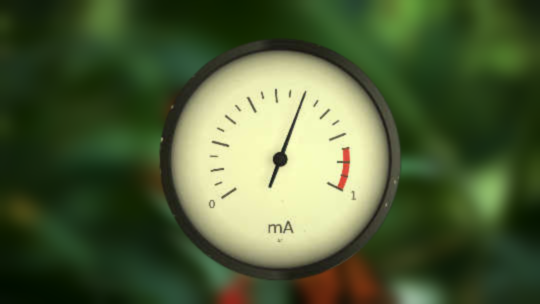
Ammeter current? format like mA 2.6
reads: mA 0.6
